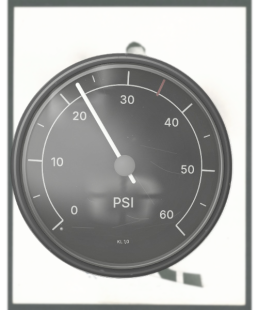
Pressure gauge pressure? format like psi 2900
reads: psi 22.5
